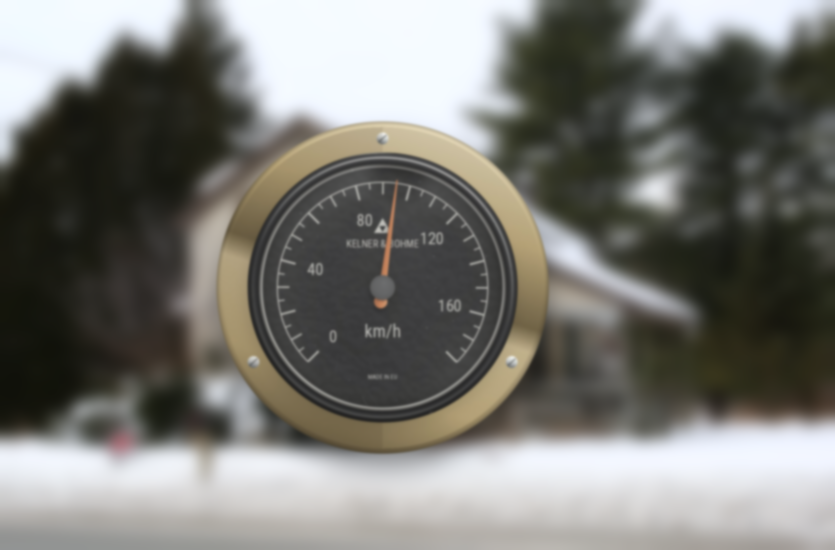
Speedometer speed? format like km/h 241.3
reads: km/h 95
